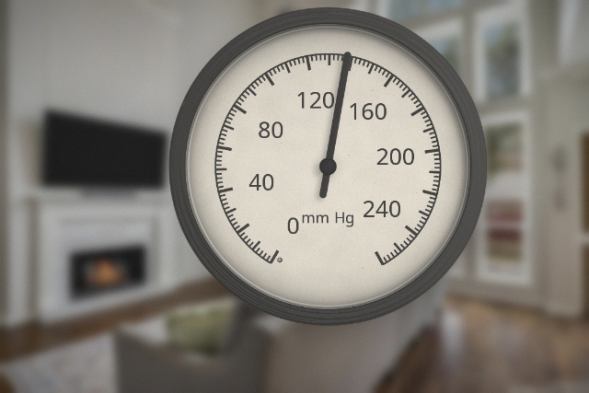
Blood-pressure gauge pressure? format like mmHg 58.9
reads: mmHg 138
